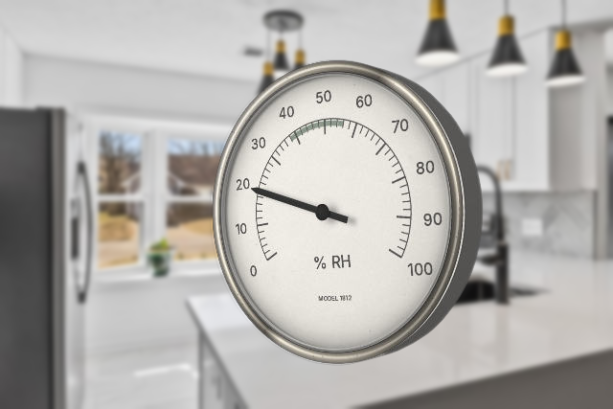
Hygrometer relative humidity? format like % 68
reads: % 20
